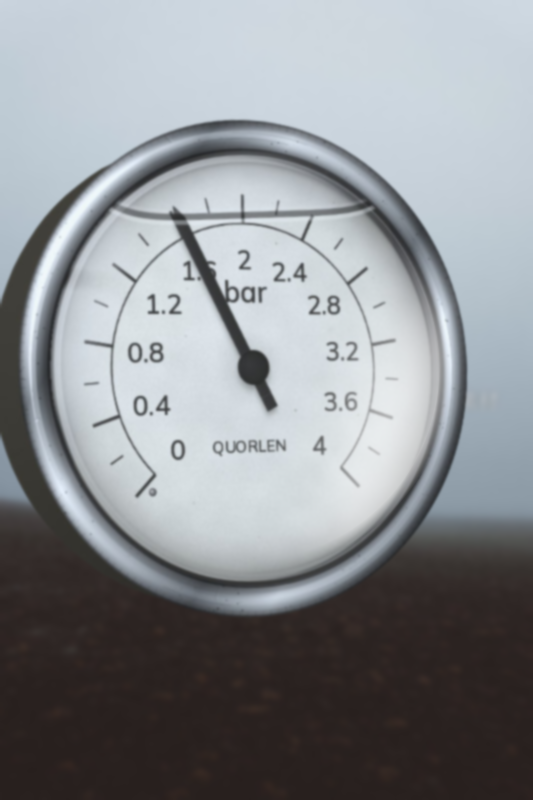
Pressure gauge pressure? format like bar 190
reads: bar 1.6
